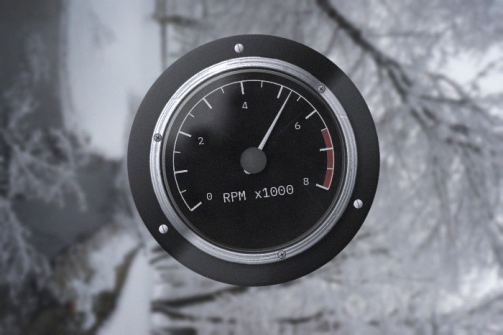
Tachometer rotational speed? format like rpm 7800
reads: rpm 5250
